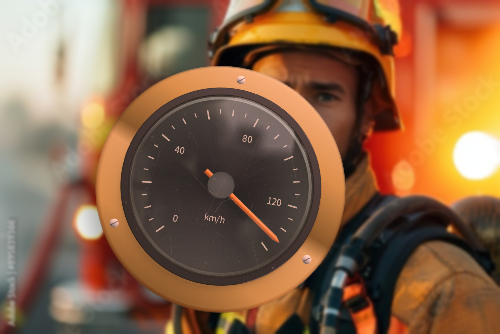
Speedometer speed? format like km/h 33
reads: km/h 135
